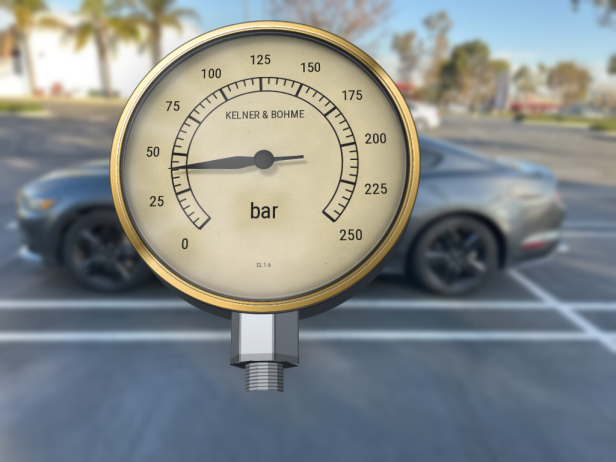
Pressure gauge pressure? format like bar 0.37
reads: bar 40
